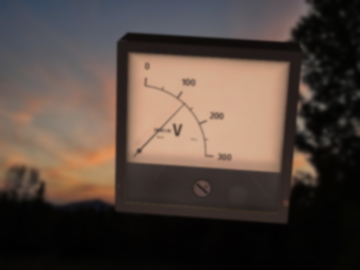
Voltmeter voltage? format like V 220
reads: V 125
